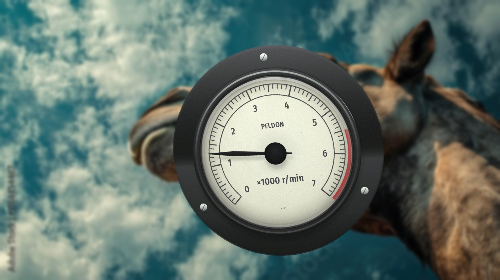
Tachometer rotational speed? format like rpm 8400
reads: rpm 1300
